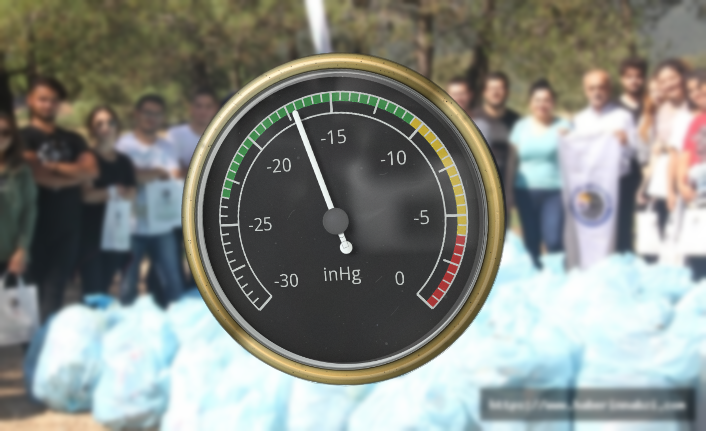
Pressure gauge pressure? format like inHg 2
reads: inHg -17
